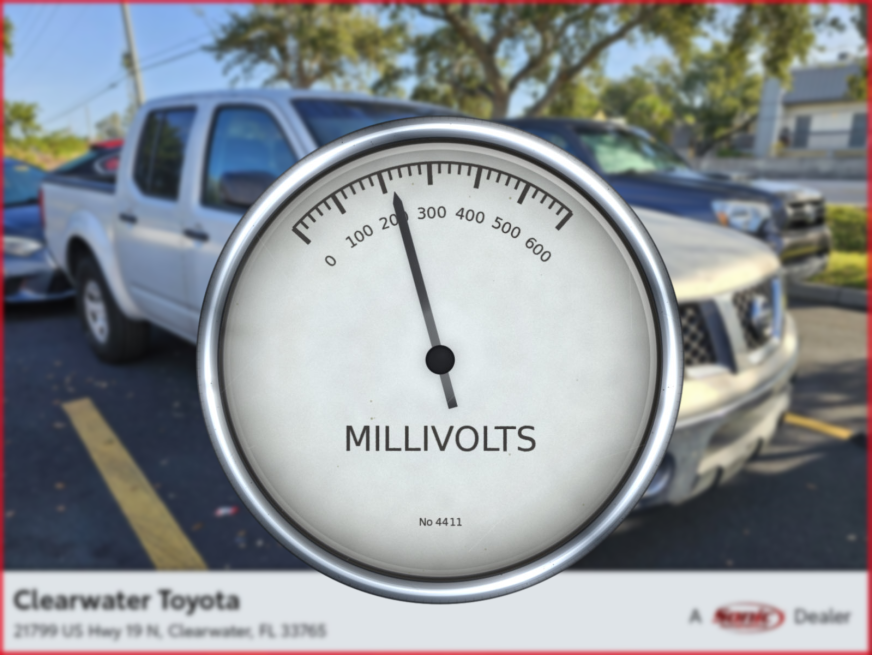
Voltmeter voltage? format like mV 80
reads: mV 220
